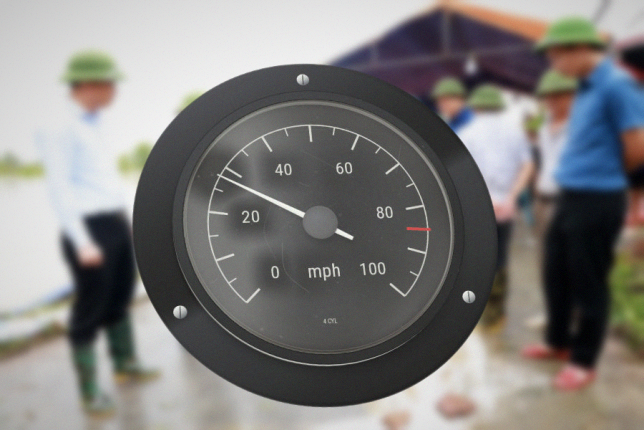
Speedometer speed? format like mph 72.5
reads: mph 27.5
